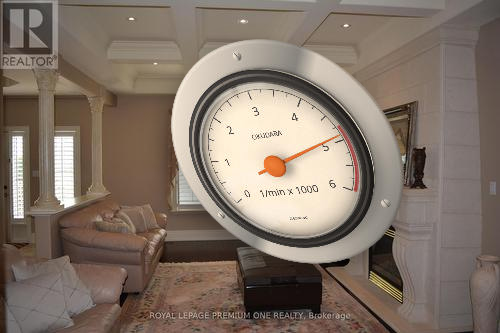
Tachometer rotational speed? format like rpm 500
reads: rpm 4875
